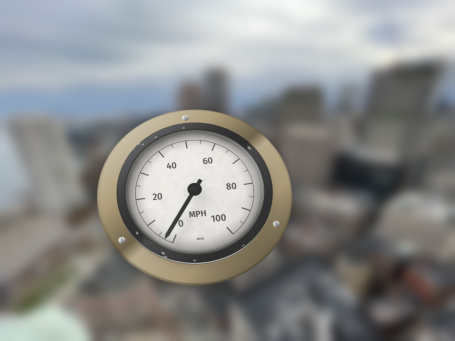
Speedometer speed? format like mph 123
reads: mph 2.5
